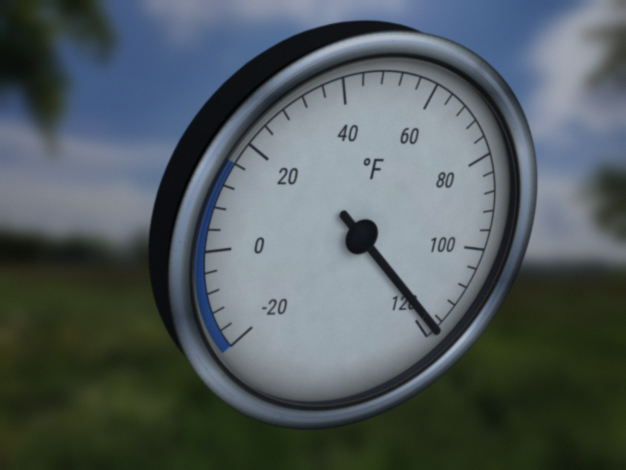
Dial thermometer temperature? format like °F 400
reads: °F 118
